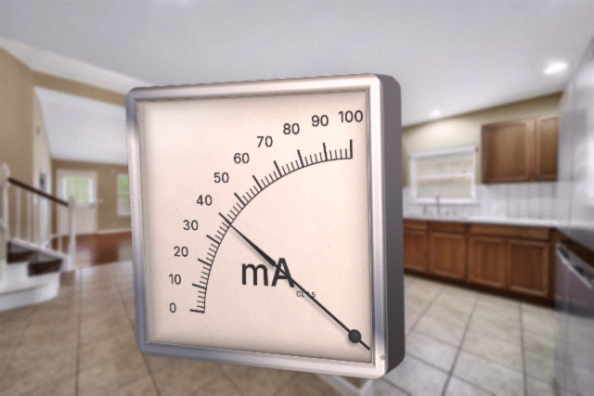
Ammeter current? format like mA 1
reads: mA 40
